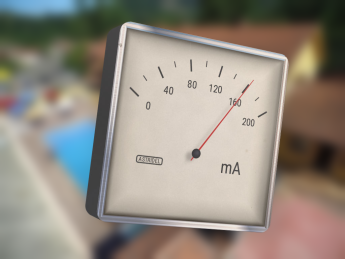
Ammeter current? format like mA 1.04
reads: mA 160
